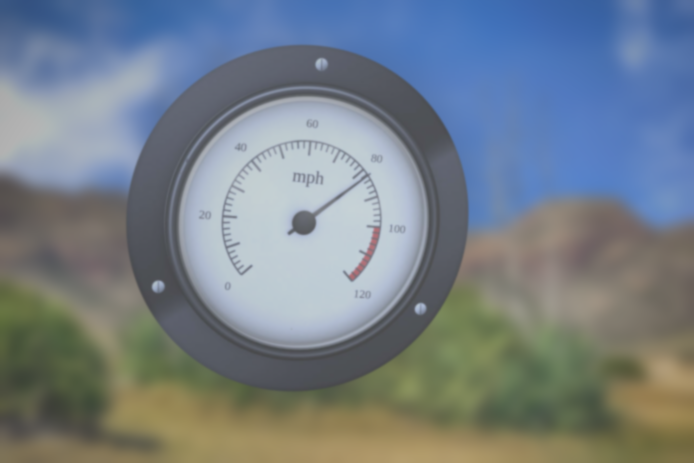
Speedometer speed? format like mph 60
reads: mph 82
